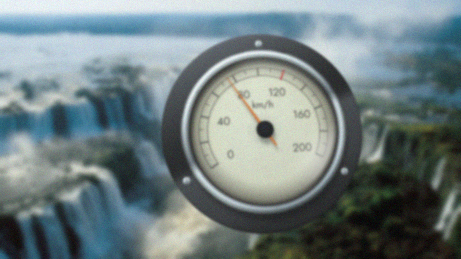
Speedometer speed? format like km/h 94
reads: km/h 75
